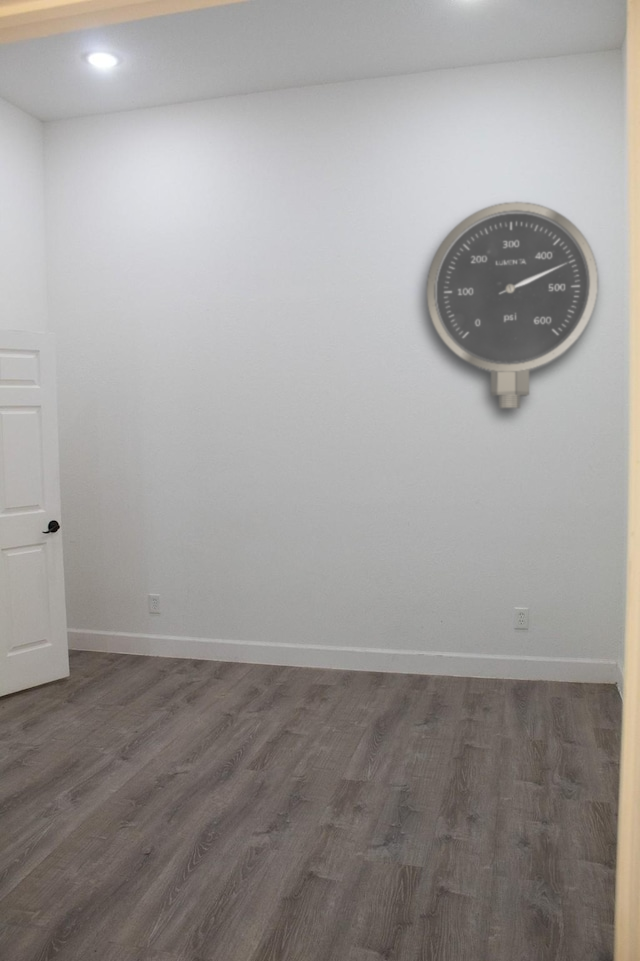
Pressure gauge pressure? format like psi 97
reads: psi 450
